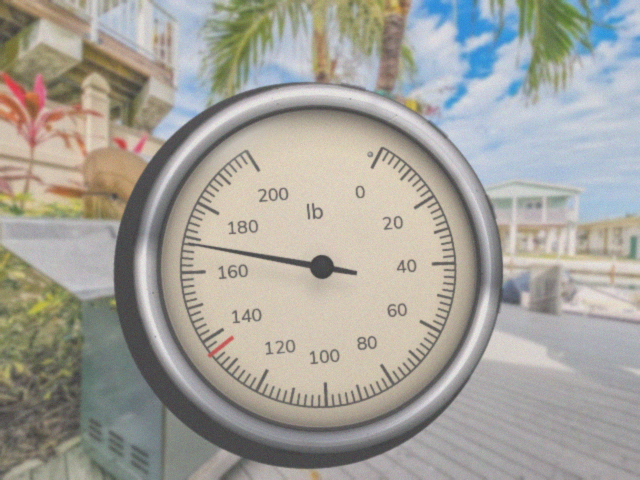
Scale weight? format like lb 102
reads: lb 168
